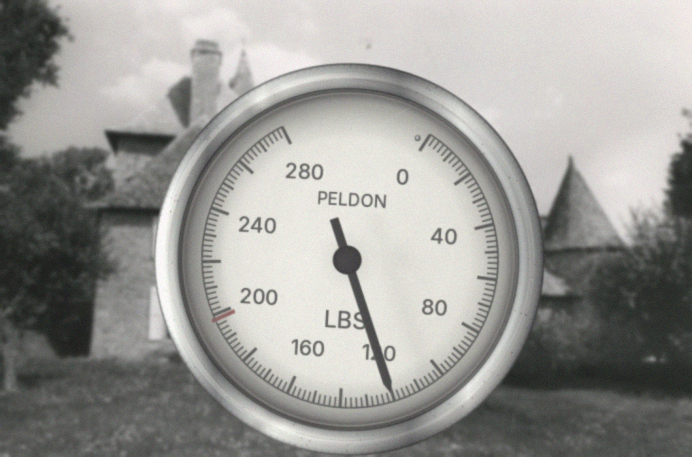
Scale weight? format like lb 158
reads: lb 120
